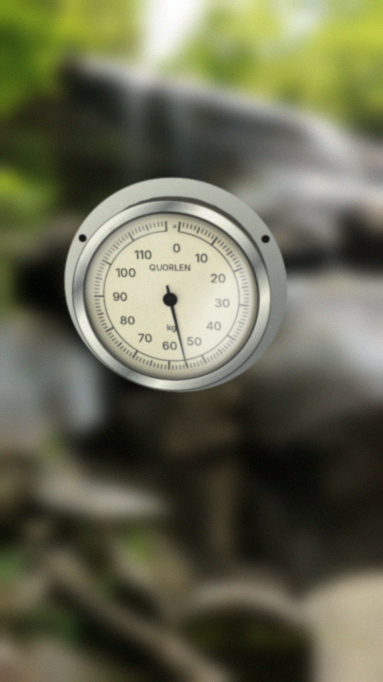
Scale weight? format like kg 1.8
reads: kg 55
